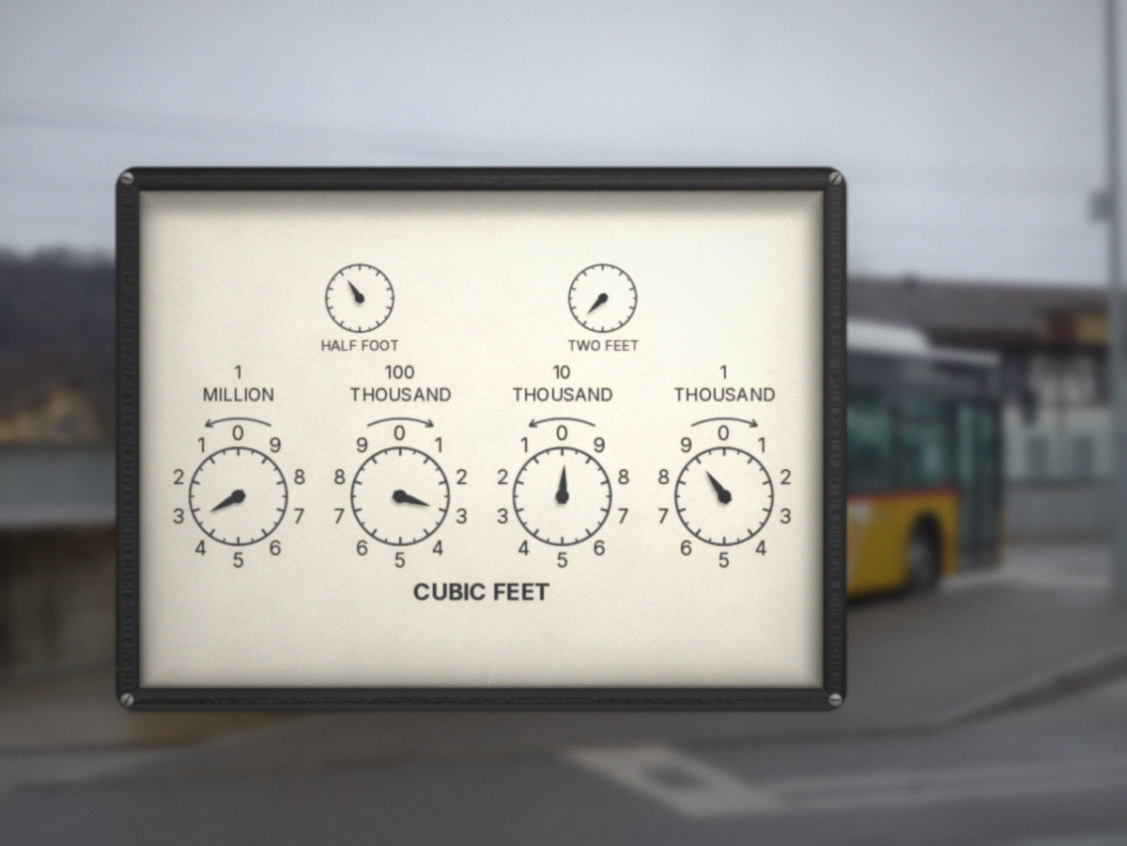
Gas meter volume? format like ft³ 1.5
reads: ft³ 329900
